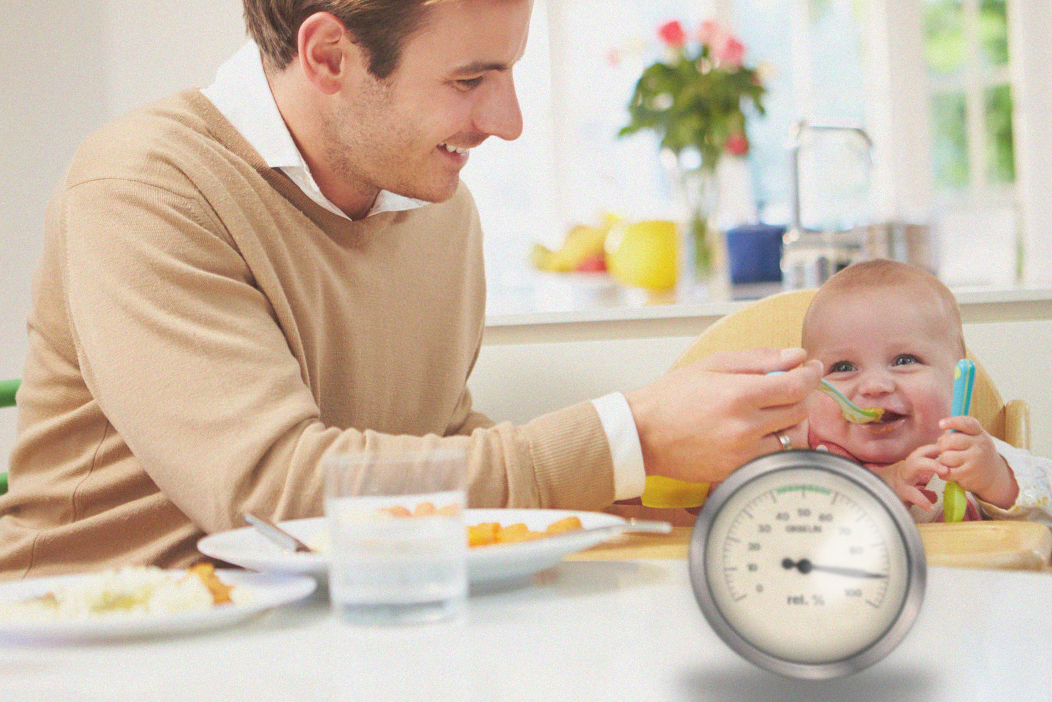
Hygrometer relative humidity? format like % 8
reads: % 90
